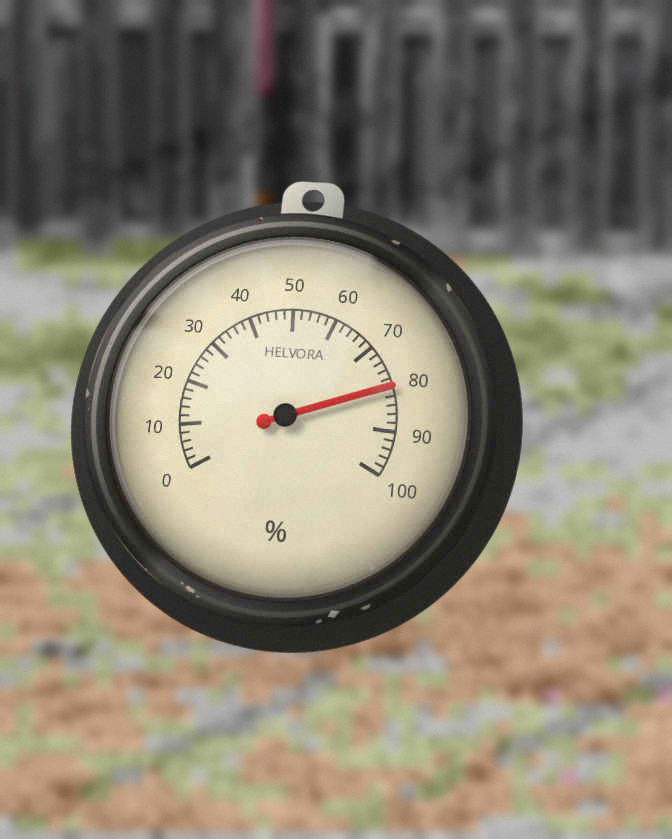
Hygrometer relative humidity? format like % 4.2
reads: % 80
